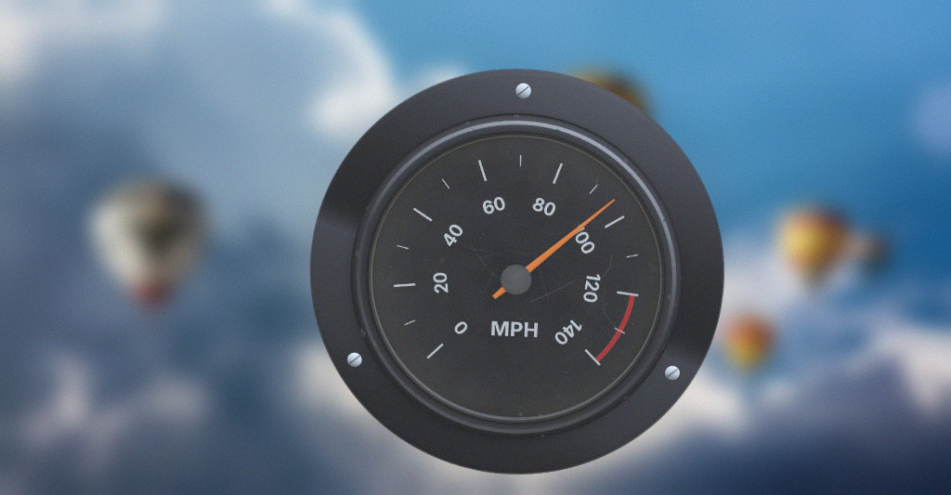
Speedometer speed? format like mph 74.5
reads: mph 95
